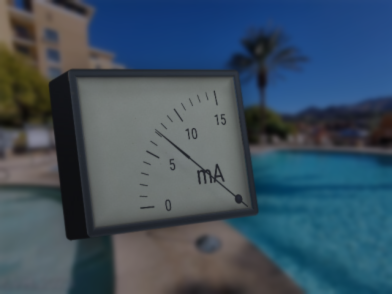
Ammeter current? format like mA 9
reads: mA 7
